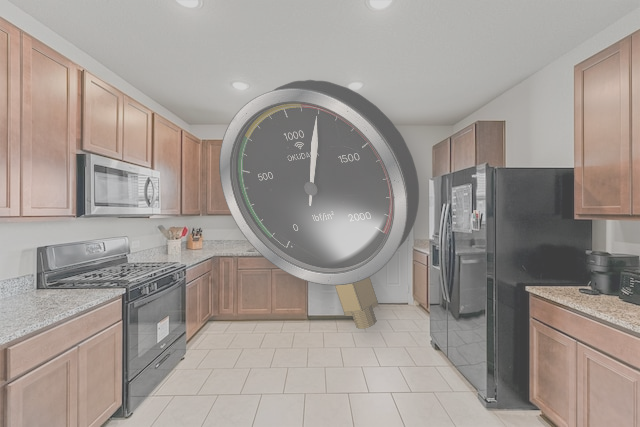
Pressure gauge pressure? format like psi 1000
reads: psi 1200
